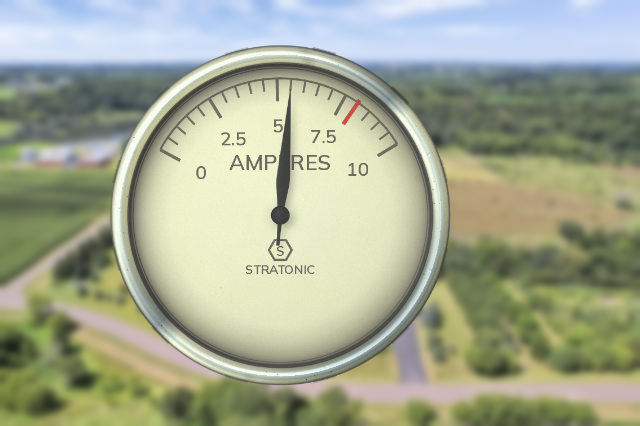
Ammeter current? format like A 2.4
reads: A 5.5
